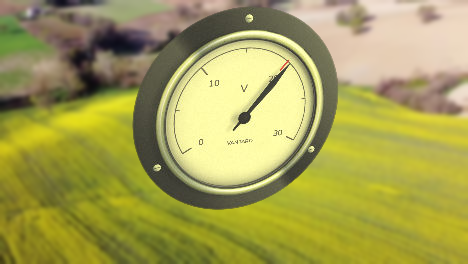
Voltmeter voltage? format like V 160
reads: V 20
